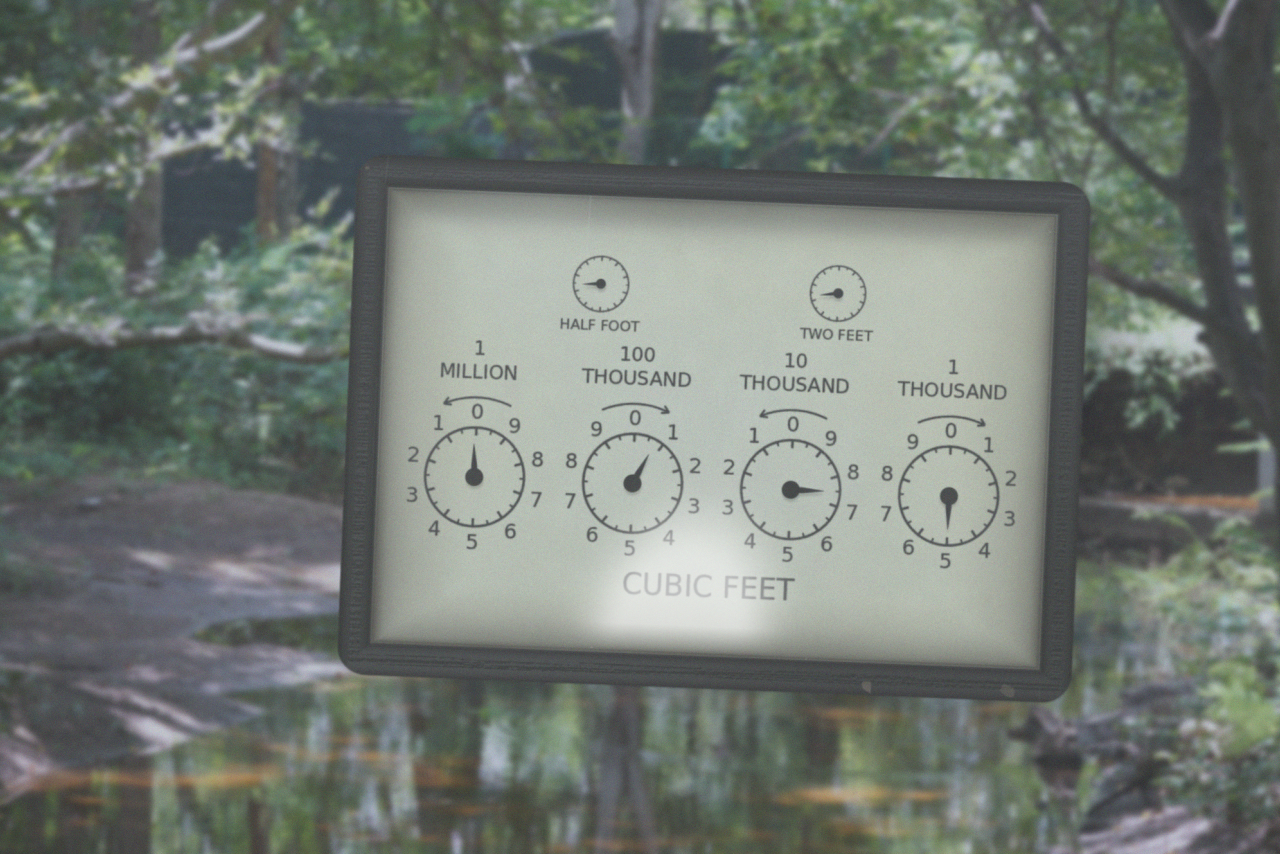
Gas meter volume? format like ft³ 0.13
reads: ft³ 7500
